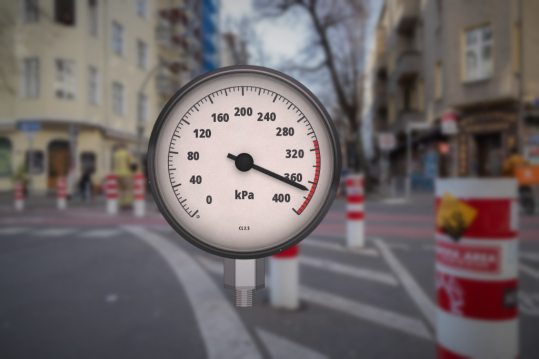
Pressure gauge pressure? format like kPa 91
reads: kPa 370
